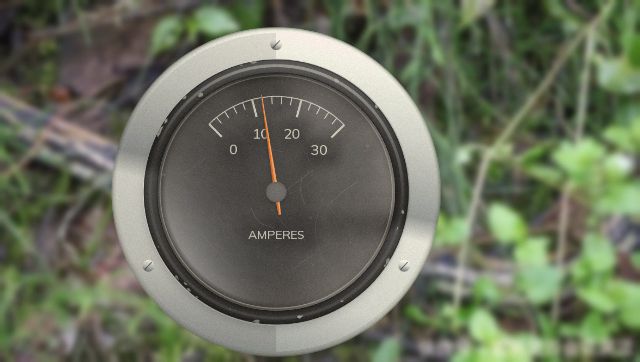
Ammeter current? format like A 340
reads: A 12
